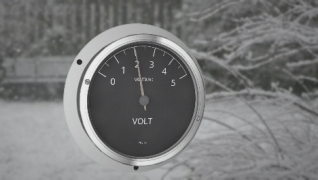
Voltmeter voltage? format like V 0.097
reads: V 2
